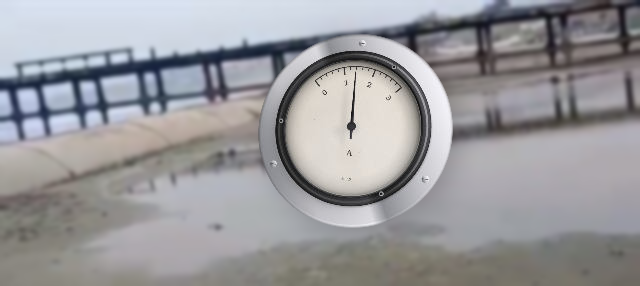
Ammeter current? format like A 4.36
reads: A 1.4
